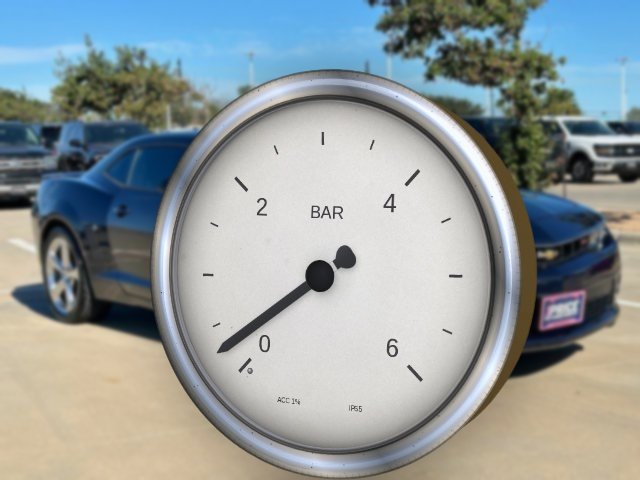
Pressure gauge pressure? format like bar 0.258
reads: bar 0.25
